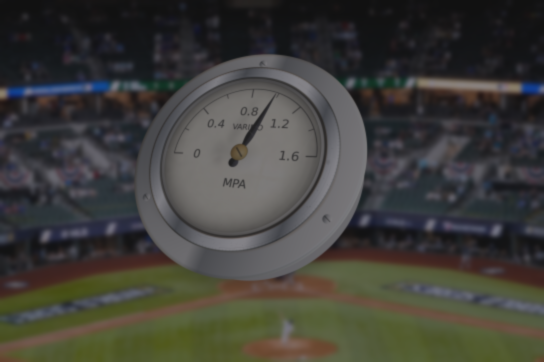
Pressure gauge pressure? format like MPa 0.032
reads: MPa 1
